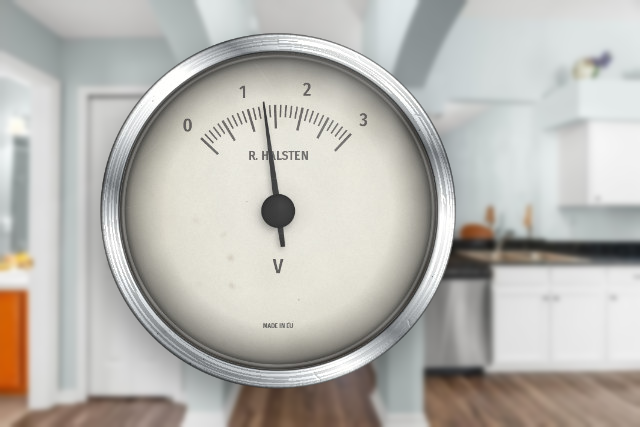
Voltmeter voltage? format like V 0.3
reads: V 1.3
